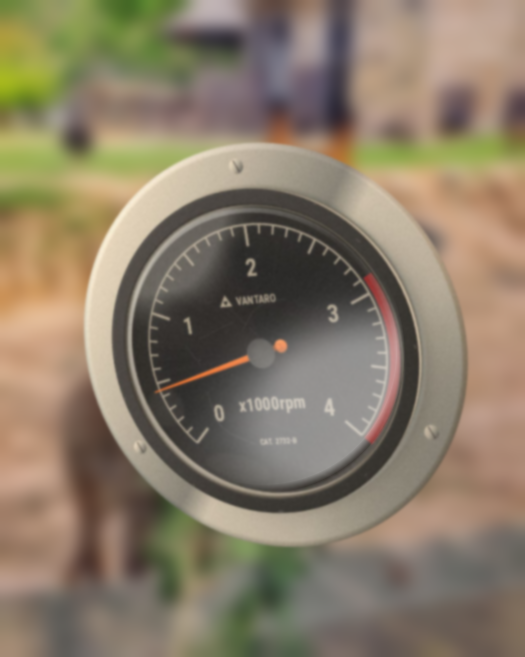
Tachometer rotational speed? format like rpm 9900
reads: rpm 450
